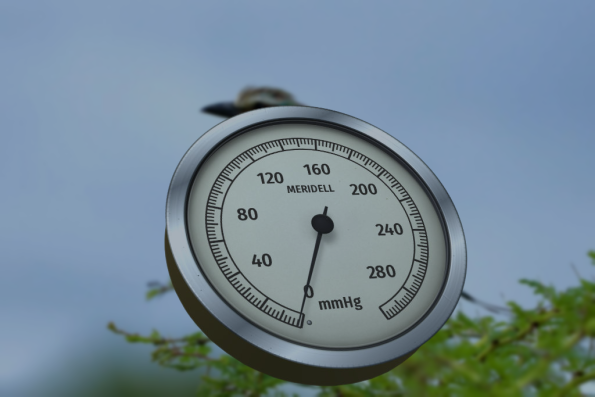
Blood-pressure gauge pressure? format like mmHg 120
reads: mmHg 2
